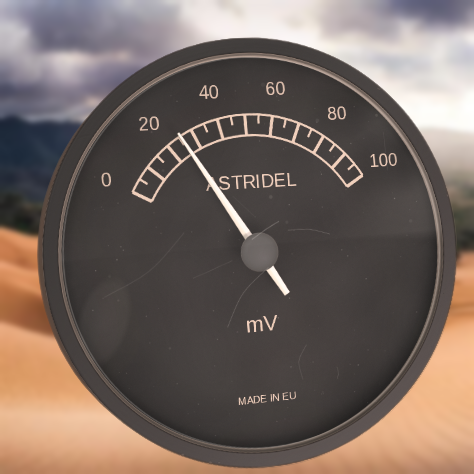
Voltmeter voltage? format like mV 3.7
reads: mV 25
